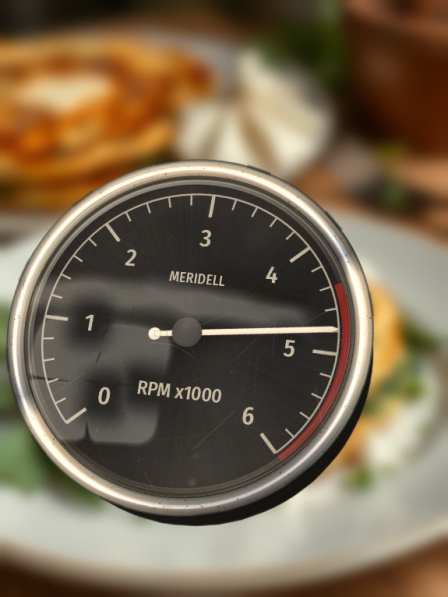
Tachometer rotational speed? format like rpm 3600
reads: rpm 4800
